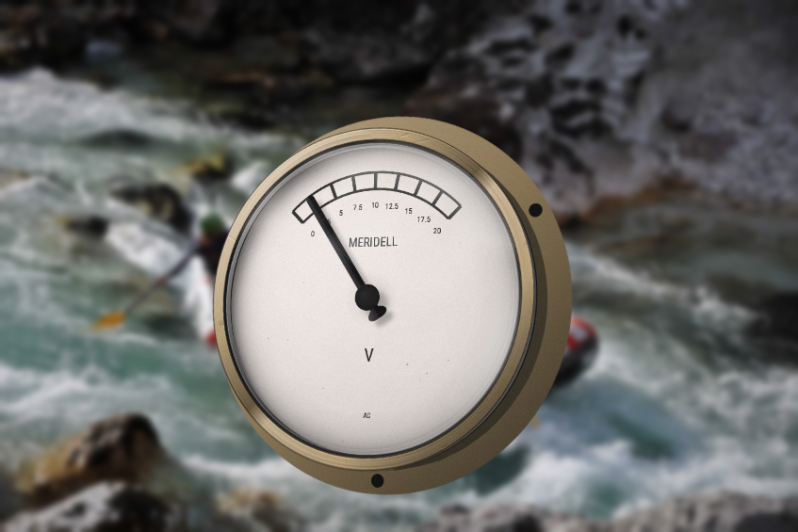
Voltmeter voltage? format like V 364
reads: V 2.5
